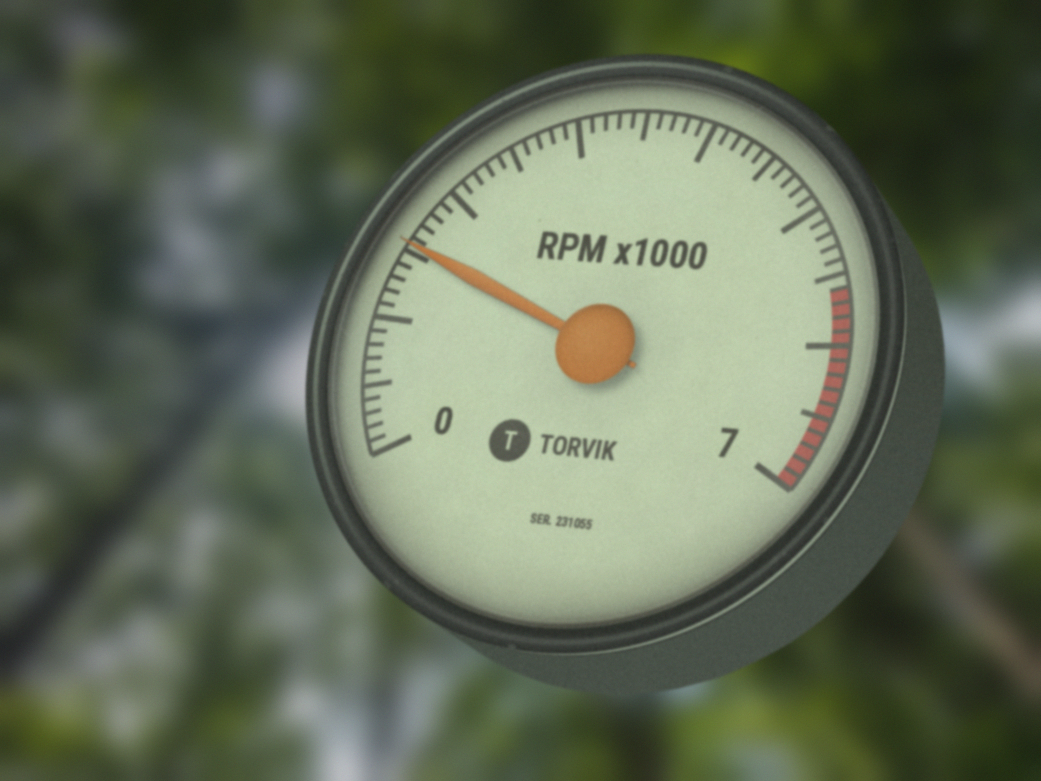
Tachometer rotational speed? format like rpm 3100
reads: rpm 1550
